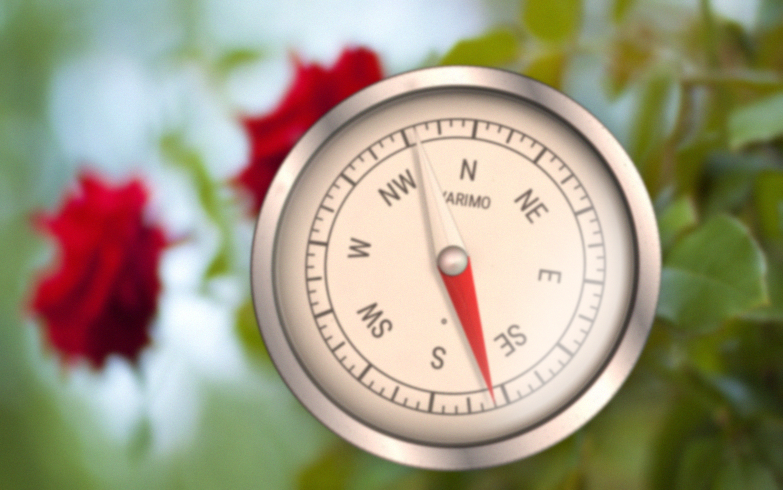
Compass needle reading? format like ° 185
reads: ° 155
